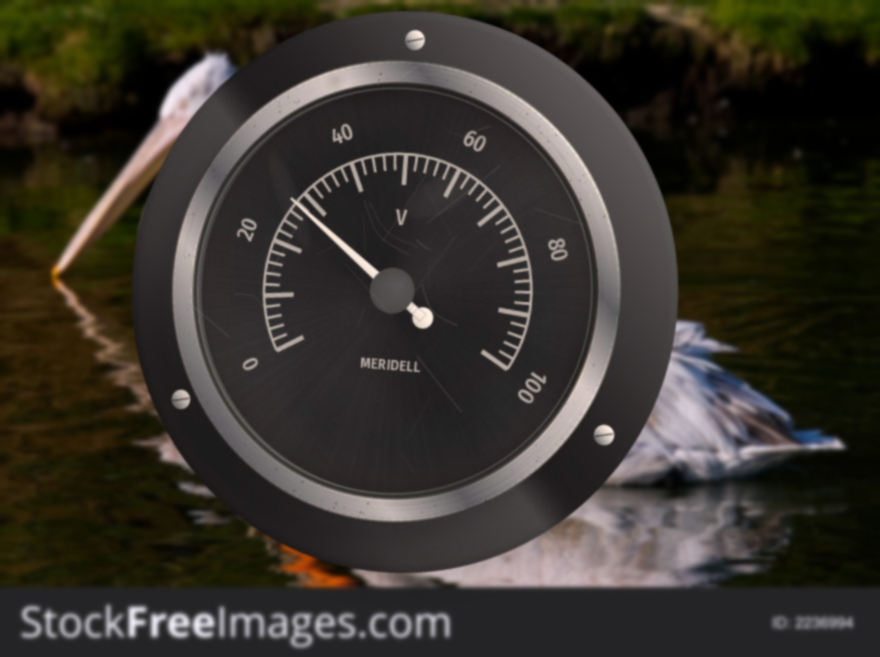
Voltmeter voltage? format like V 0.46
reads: V 28
